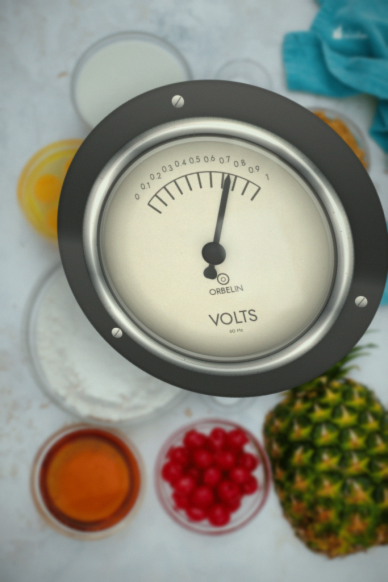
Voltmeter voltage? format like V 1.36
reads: V 0.75
